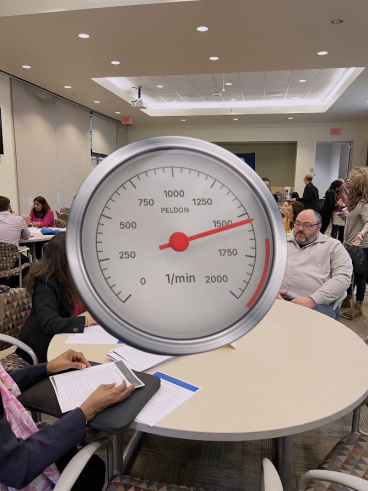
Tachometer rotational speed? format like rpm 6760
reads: rpm 1550
